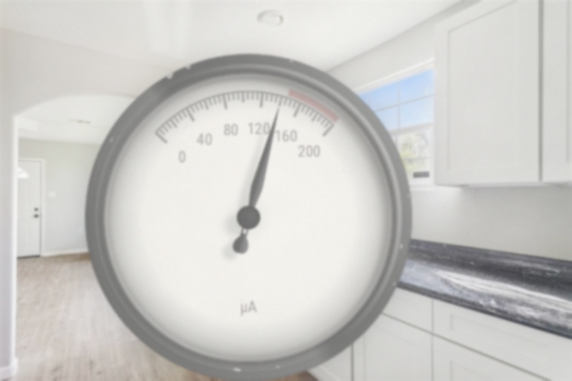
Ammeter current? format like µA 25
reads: µA 140
